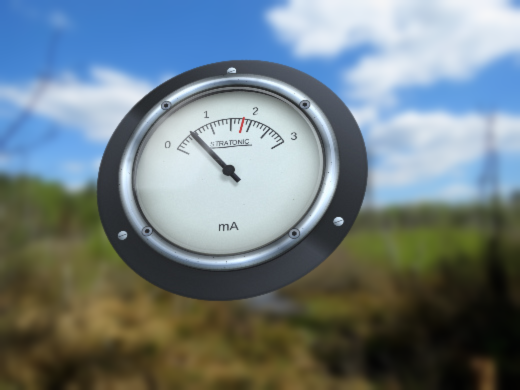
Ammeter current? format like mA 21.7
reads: mA 0.5
